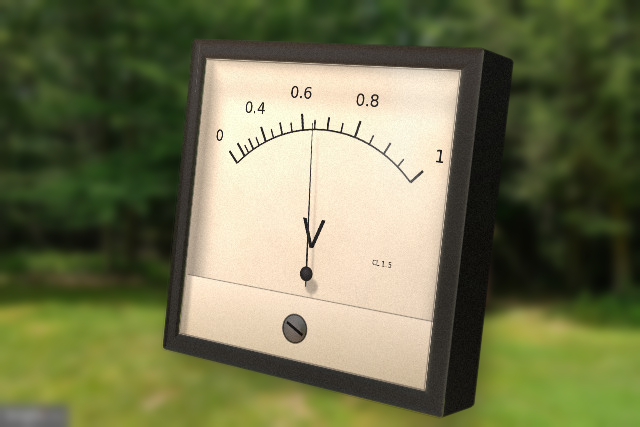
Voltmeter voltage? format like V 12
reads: V 0.65
